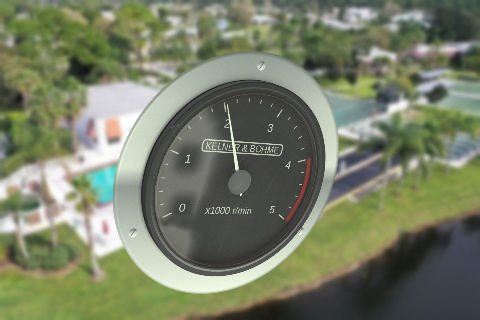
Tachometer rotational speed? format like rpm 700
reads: rpm 2000
